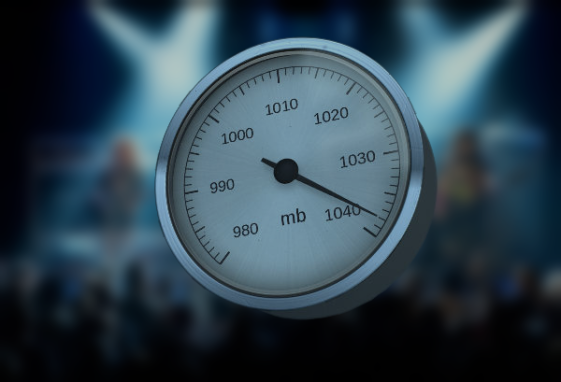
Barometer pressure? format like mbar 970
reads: mbar 1038
